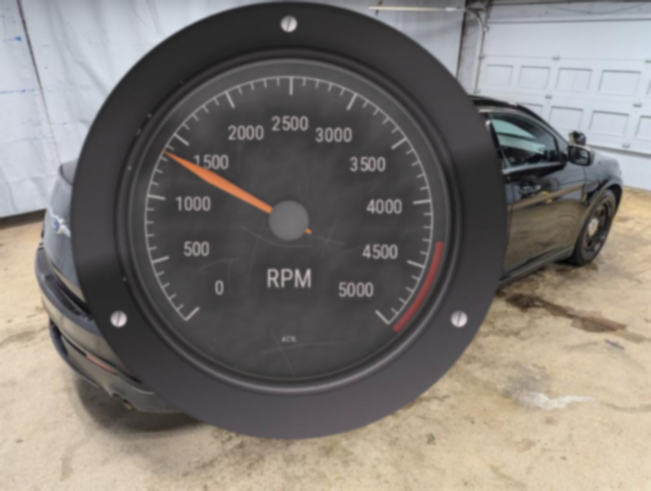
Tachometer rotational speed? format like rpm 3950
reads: rpm 1350
